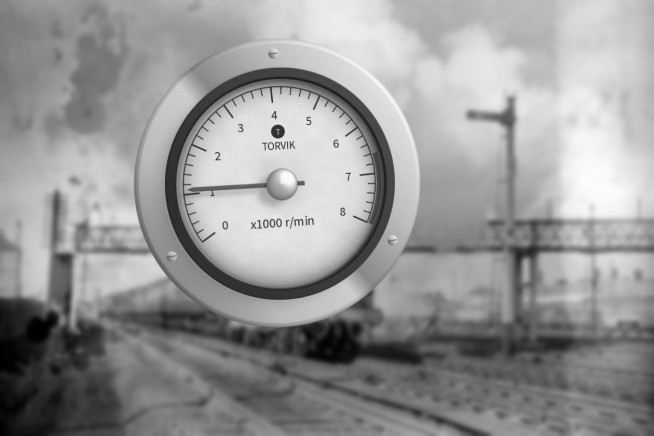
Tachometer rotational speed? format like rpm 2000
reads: rpm 1100
